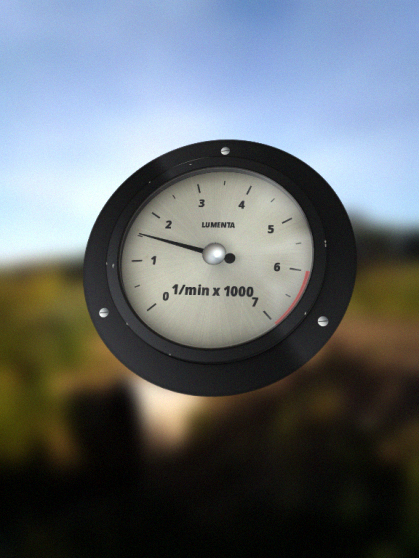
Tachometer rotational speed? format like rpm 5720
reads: rpm 1500
